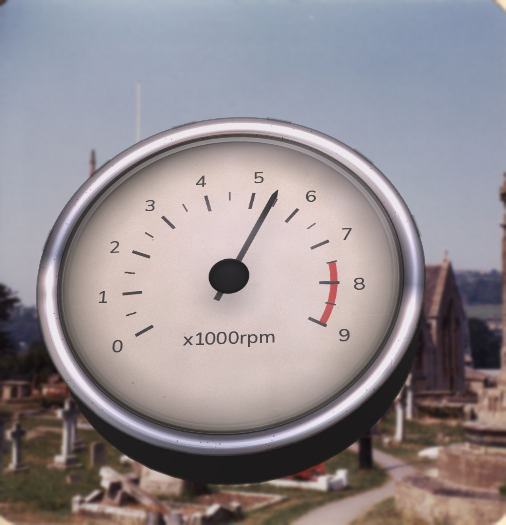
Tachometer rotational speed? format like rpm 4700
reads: rpm 5500
